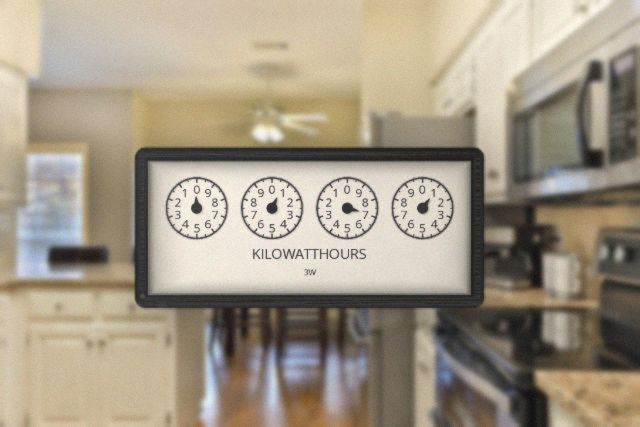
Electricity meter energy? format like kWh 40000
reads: kWh 71
